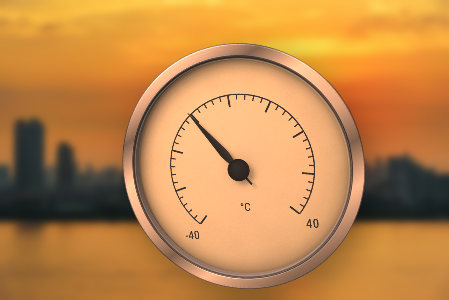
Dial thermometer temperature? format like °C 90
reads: °C -10
